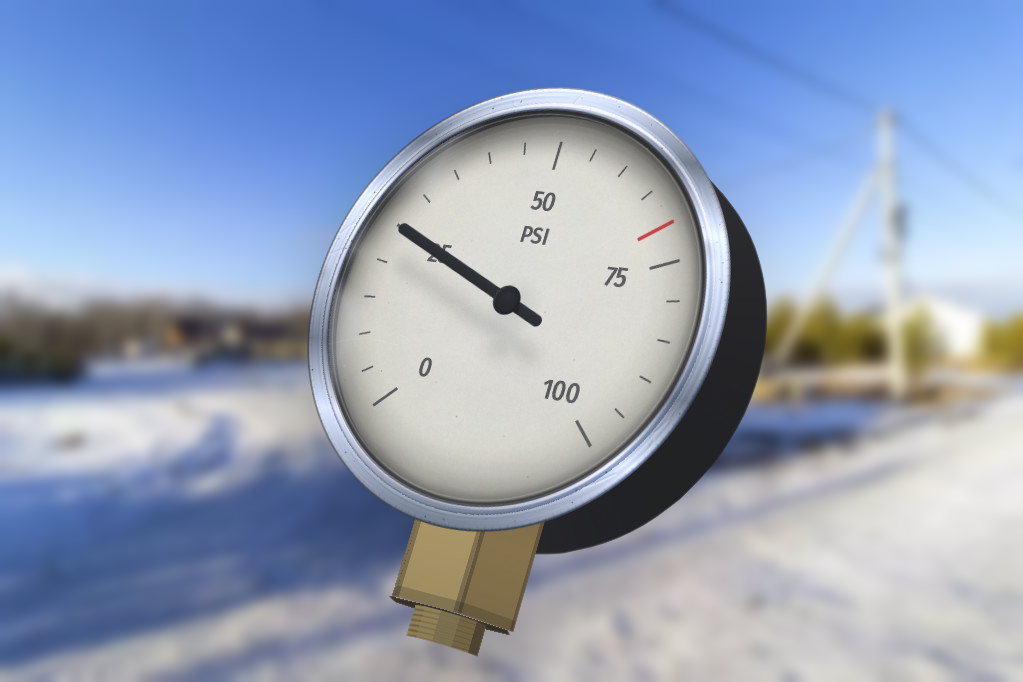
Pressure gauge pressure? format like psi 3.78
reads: psi 25
